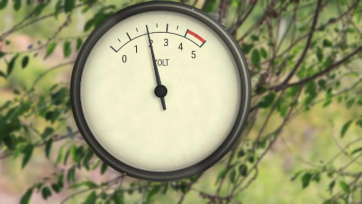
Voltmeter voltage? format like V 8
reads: V 2
